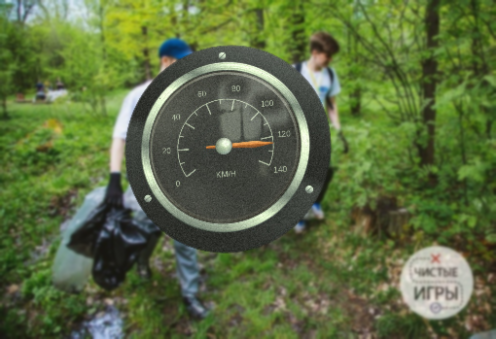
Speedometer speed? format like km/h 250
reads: km/h 125
